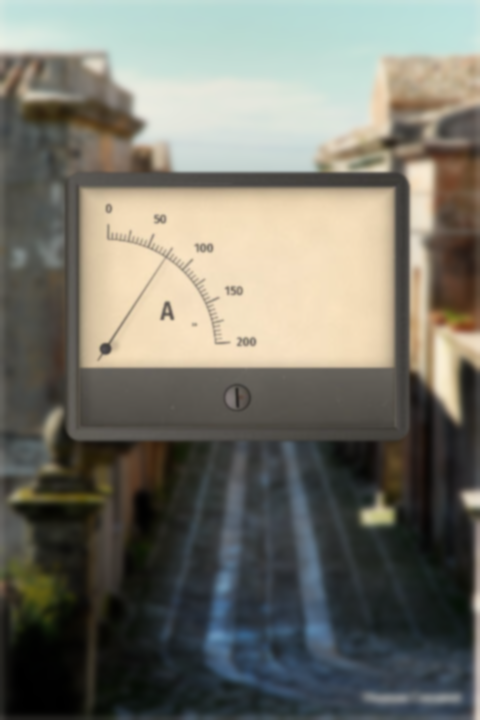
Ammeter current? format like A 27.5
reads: A 75
